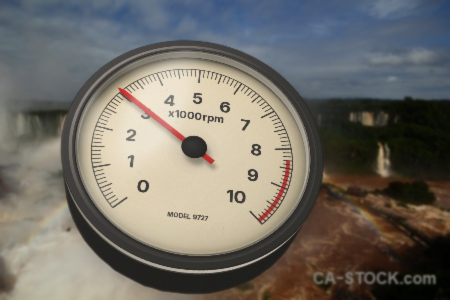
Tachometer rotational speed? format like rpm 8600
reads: rpm 3000
